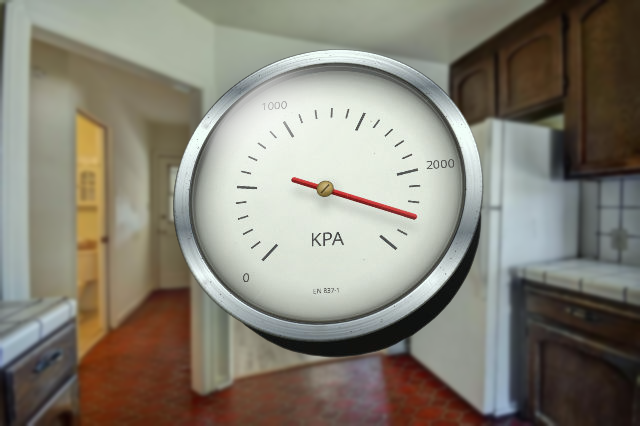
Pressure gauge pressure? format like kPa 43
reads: kPa 2300
